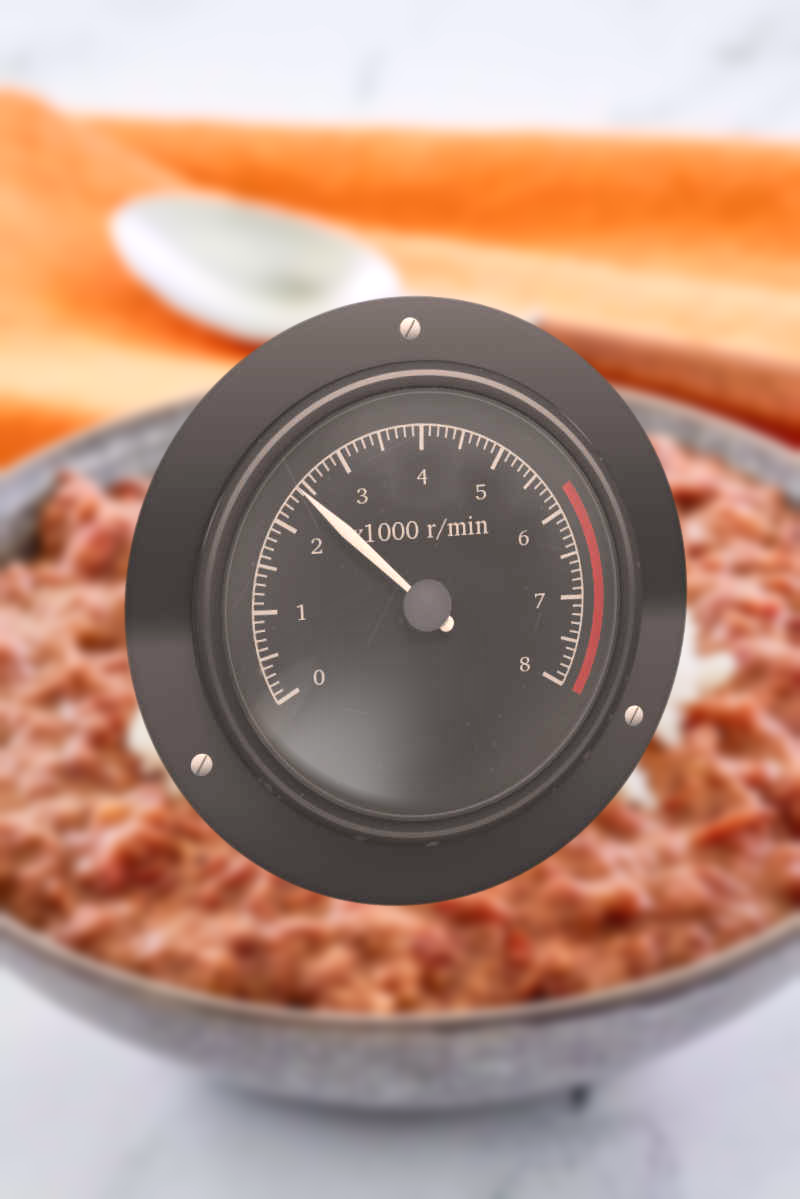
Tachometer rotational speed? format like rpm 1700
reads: rpm 2400
